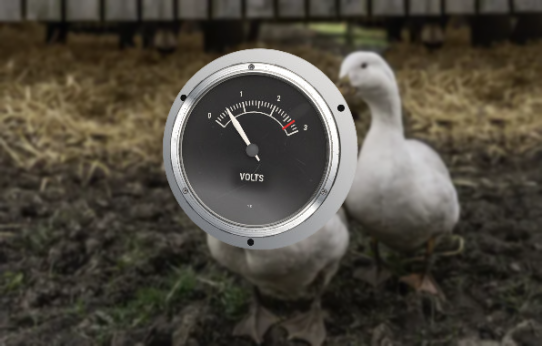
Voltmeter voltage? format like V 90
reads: V 0.5
